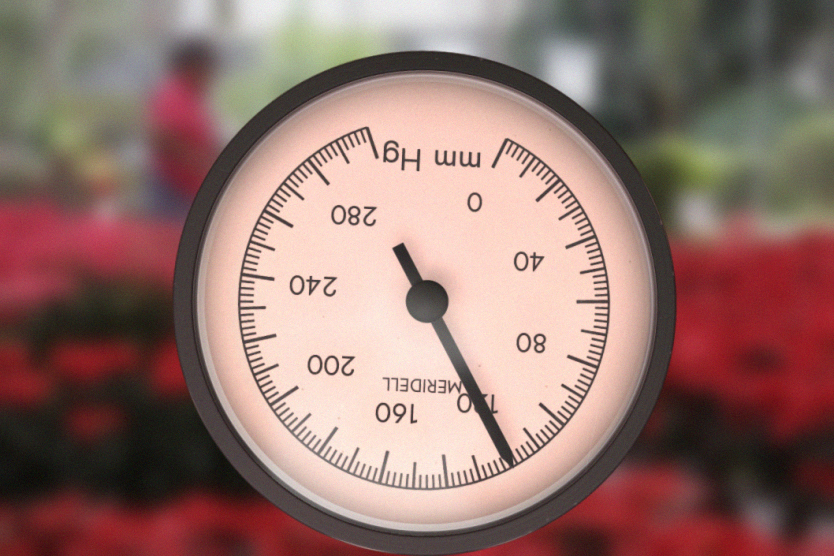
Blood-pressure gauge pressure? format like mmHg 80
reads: mmHg 120
